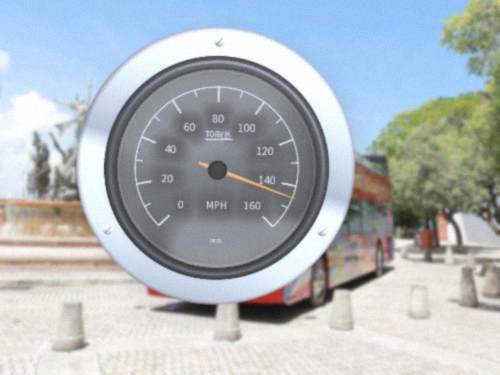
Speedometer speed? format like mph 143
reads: mph 145
